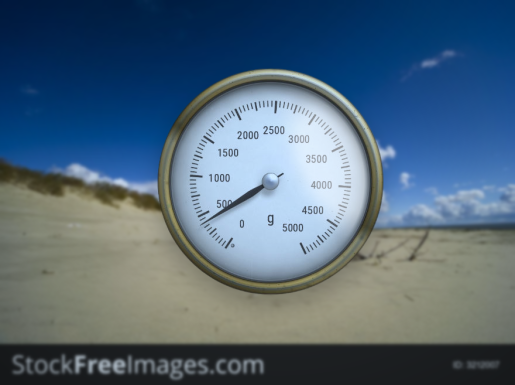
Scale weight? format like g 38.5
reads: g 400
